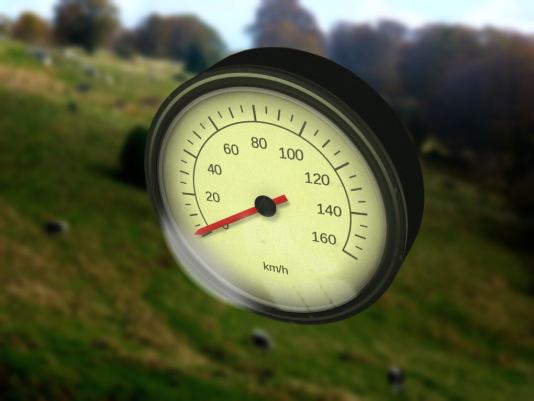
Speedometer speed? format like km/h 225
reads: km/h 2.5
